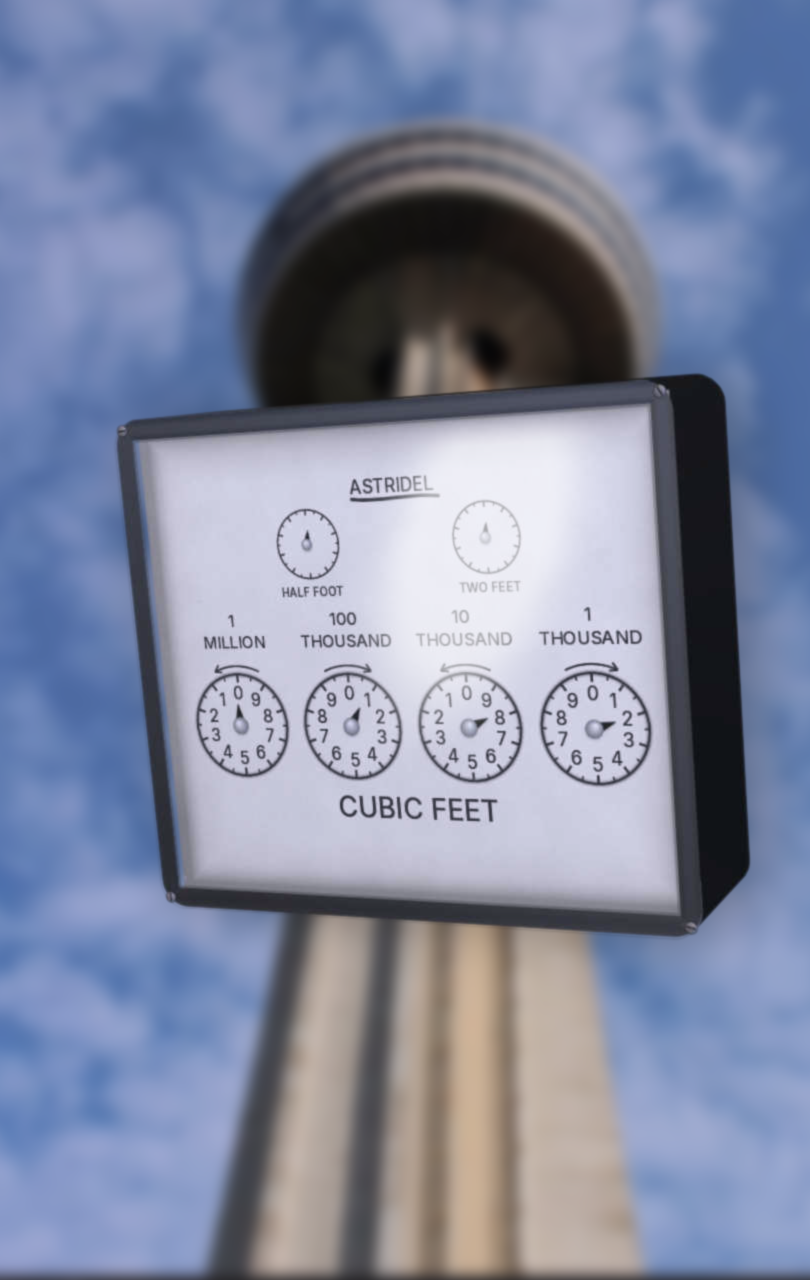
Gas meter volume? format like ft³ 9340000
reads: ft³ 8200
